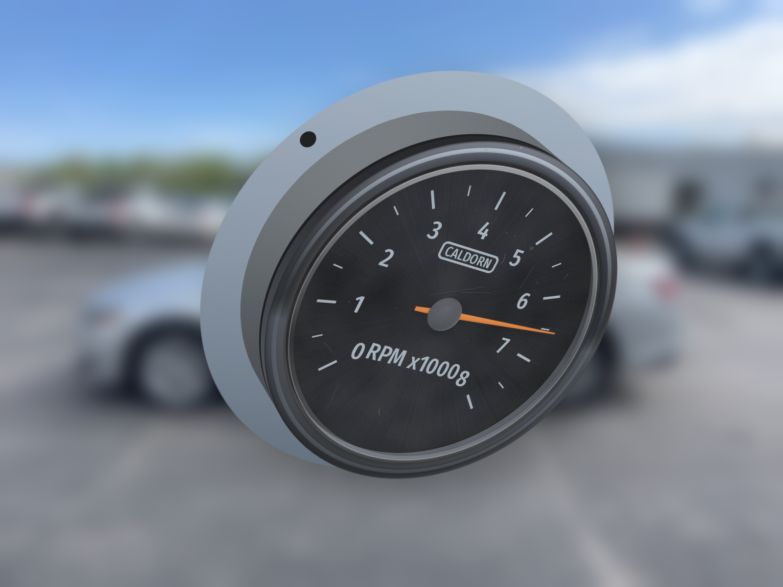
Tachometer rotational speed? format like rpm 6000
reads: rpm 6500
